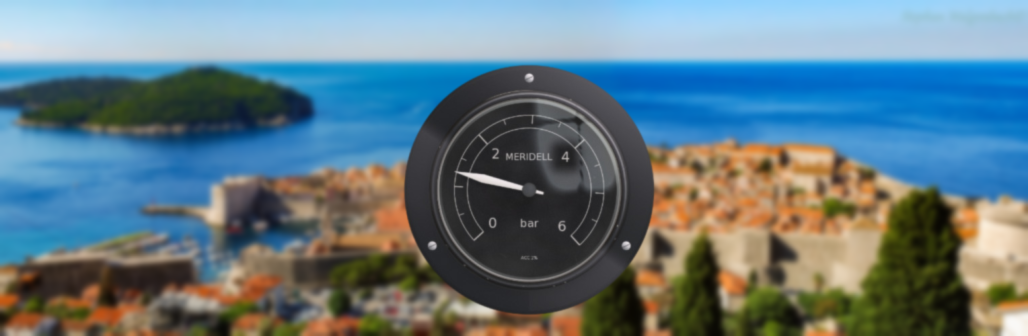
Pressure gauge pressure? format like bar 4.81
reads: bar 1.25
